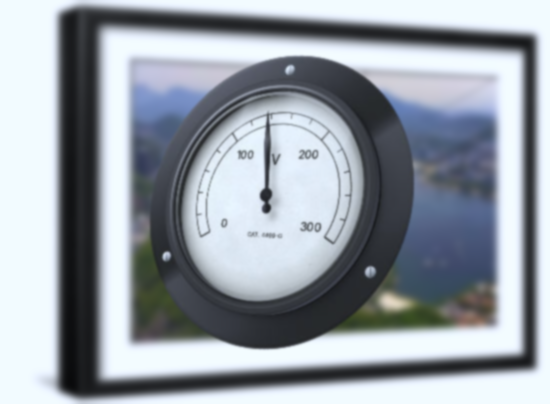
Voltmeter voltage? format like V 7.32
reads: V 140
